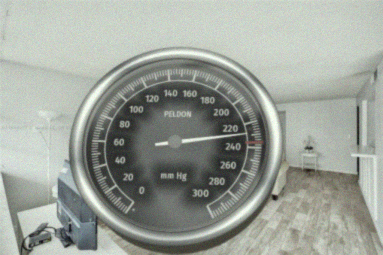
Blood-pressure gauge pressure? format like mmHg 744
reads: mmHg 230
